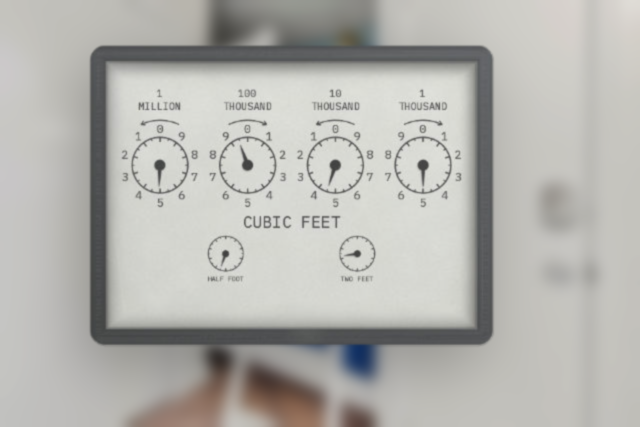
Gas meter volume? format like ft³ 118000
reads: ft³ 494500
